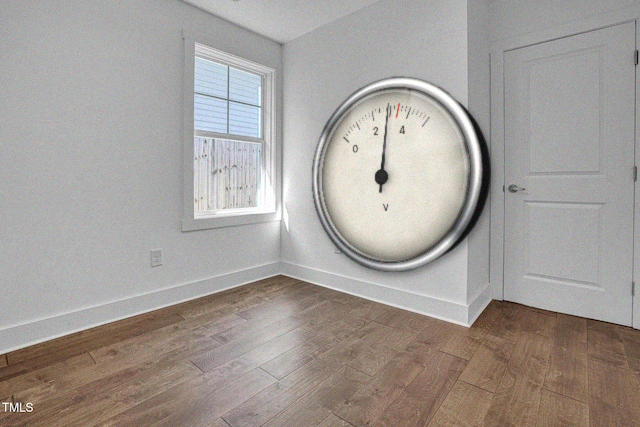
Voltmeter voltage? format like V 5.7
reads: V 3
